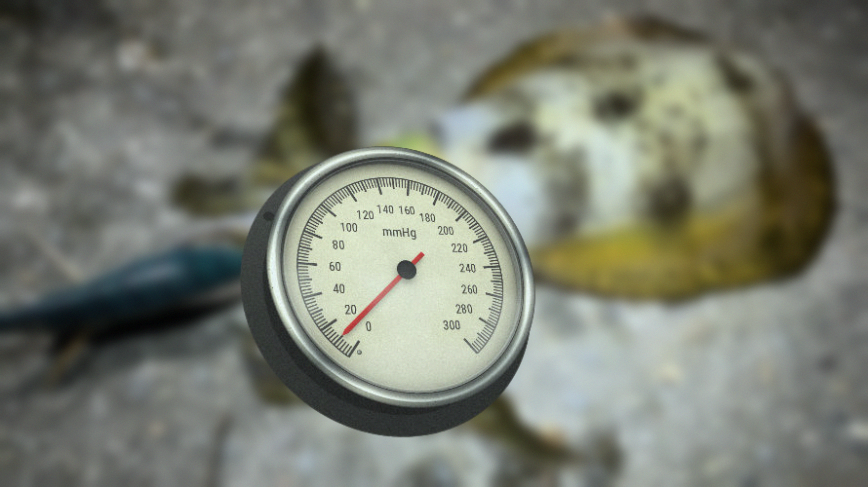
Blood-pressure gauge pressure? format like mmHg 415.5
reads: mmHg 10
